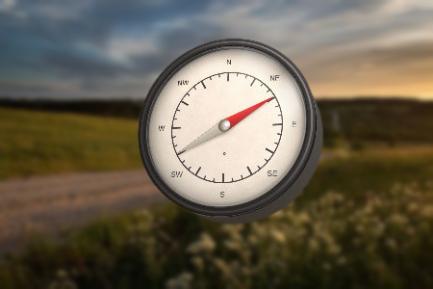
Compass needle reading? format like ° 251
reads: ° 60
